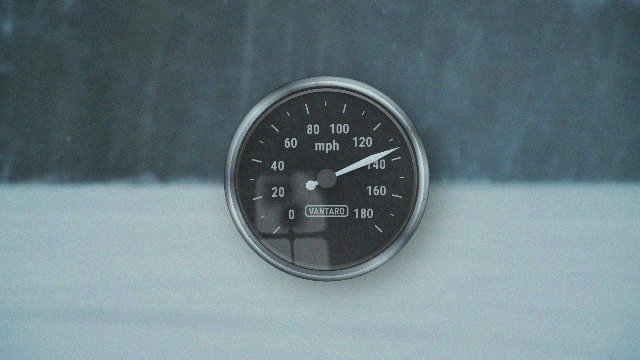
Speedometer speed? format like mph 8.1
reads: mph 135
